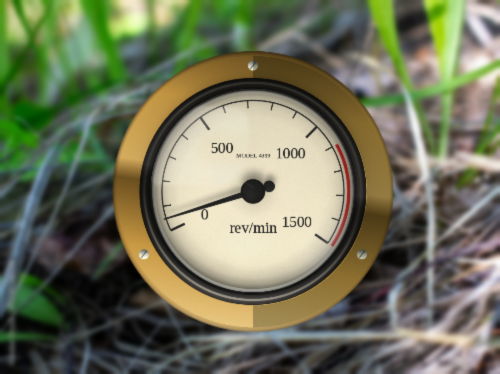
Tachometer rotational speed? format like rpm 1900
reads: rpm 50
